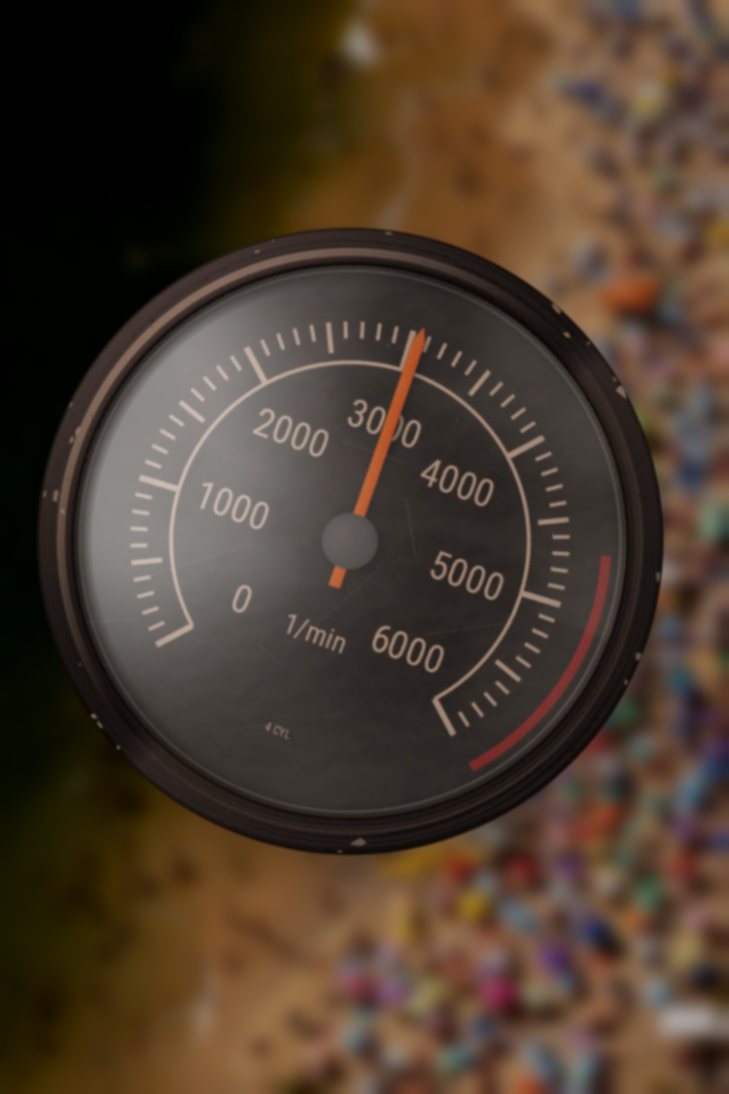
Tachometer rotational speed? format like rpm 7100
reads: rpm 3050
